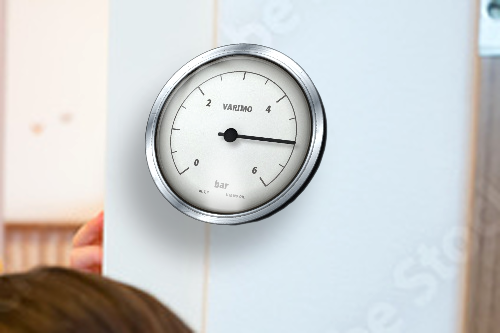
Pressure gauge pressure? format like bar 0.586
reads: bar 5
